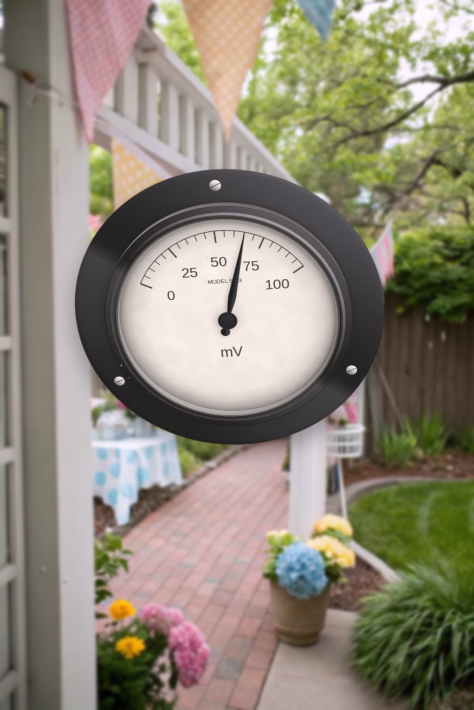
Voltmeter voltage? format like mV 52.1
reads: mV 65
